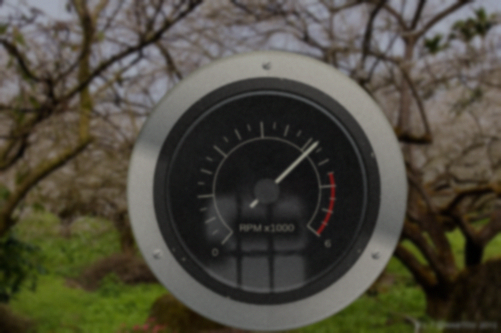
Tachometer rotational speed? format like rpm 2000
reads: rpm 4125
